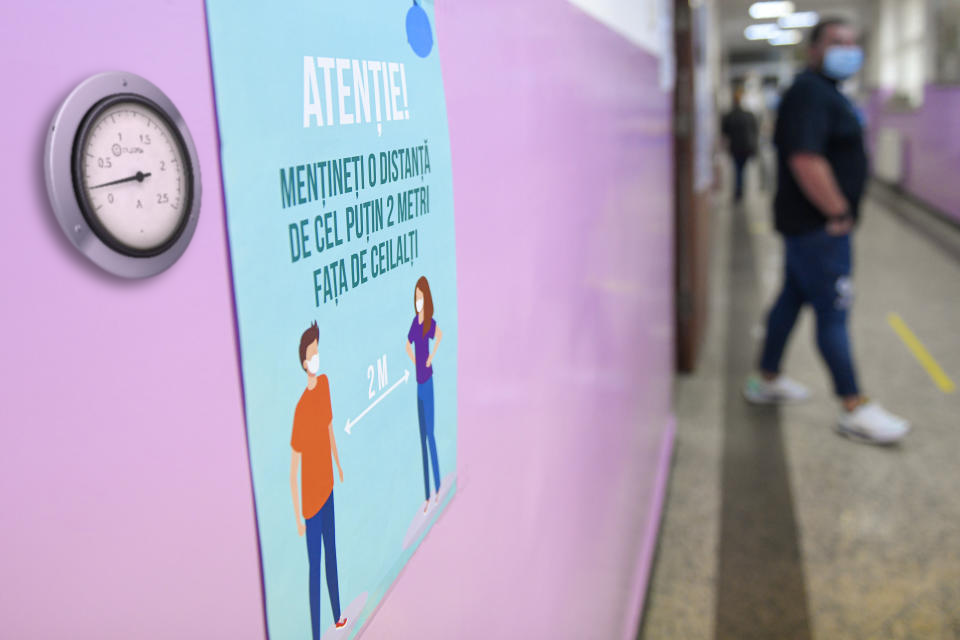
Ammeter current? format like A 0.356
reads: A 0.2
